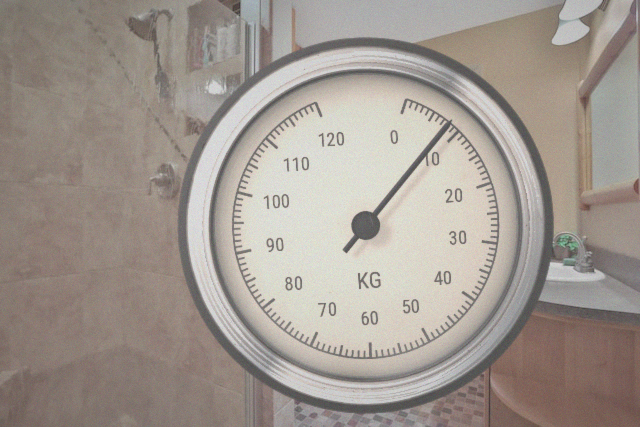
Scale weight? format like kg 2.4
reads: kg 8
